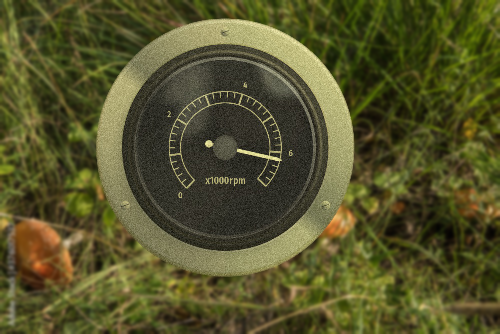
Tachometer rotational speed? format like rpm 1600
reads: rpm 6200
